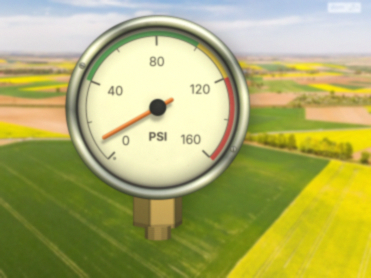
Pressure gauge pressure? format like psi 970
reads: psi 10
